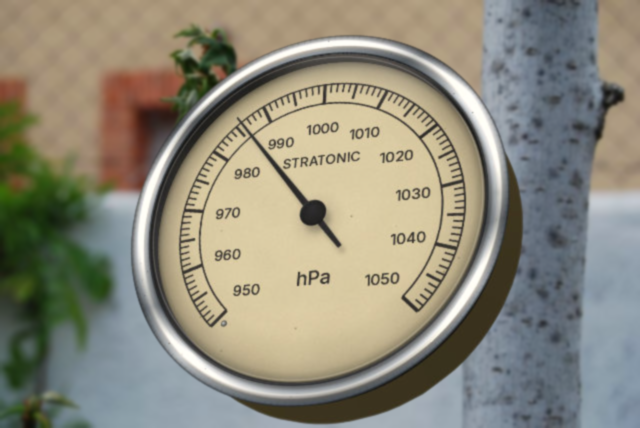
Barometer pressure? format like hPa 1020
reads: hPa 986
